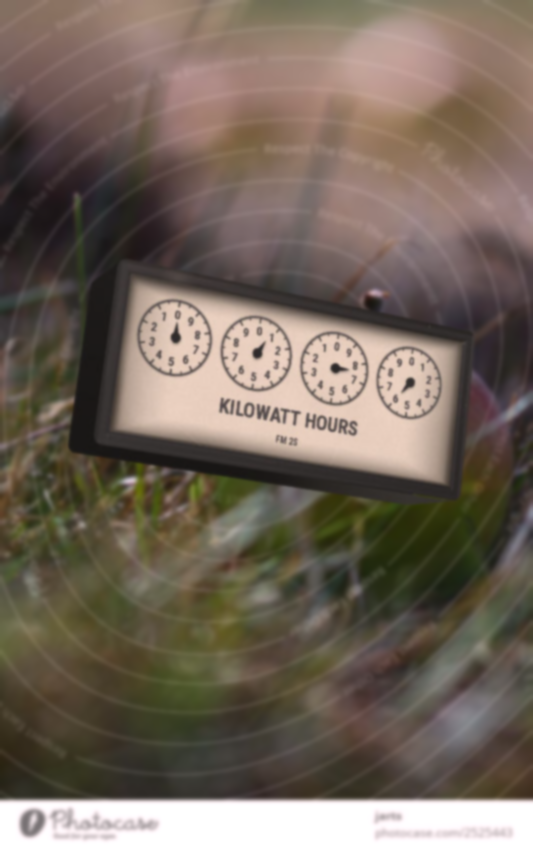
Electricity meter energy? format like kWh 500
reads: kWh 76
